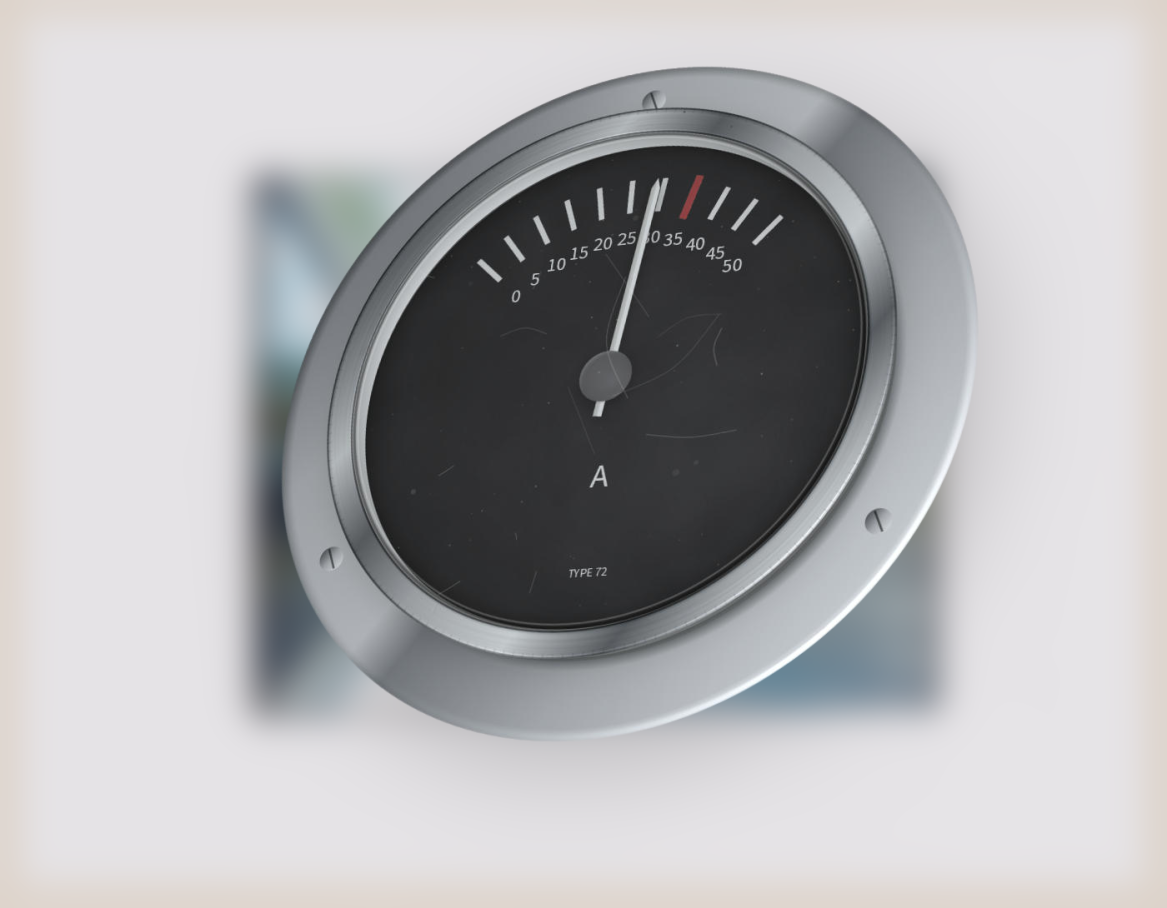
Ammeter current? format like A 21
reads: A 30
